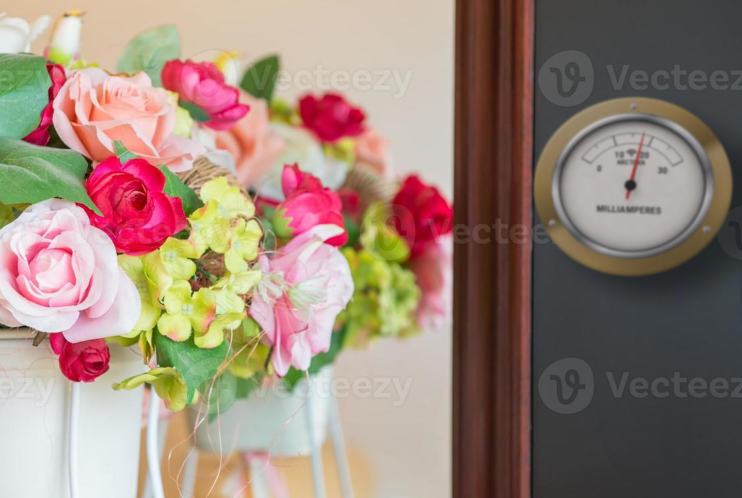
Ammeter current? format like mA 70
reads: mA 17.5
